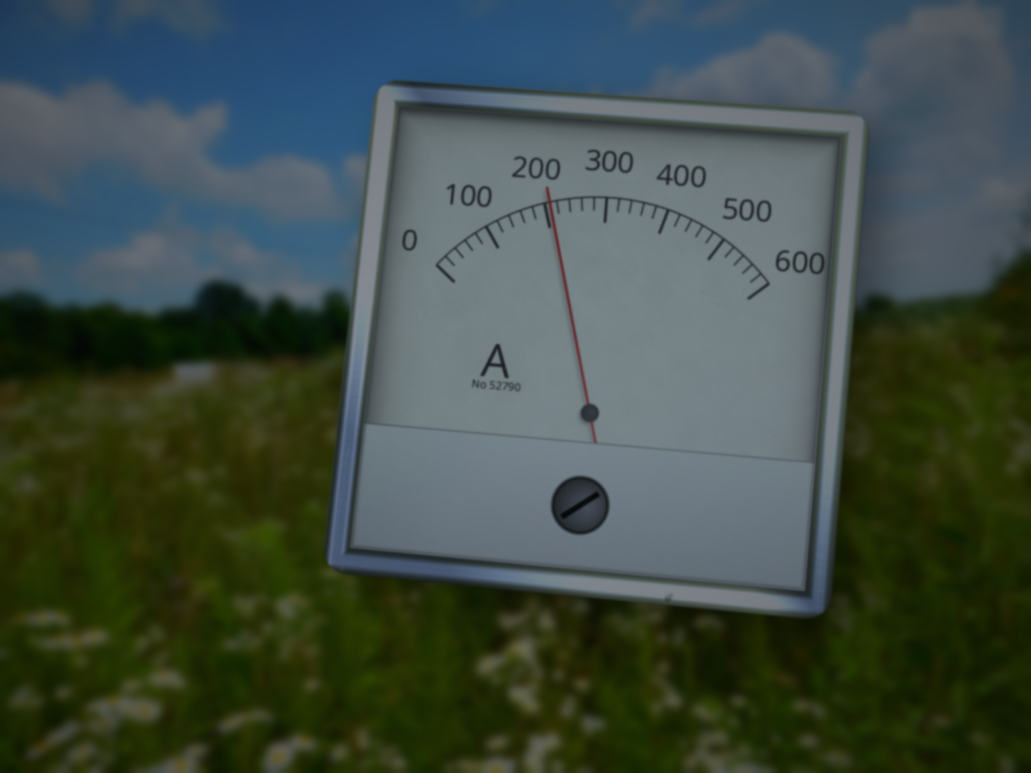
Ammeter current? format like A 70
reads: A 210
